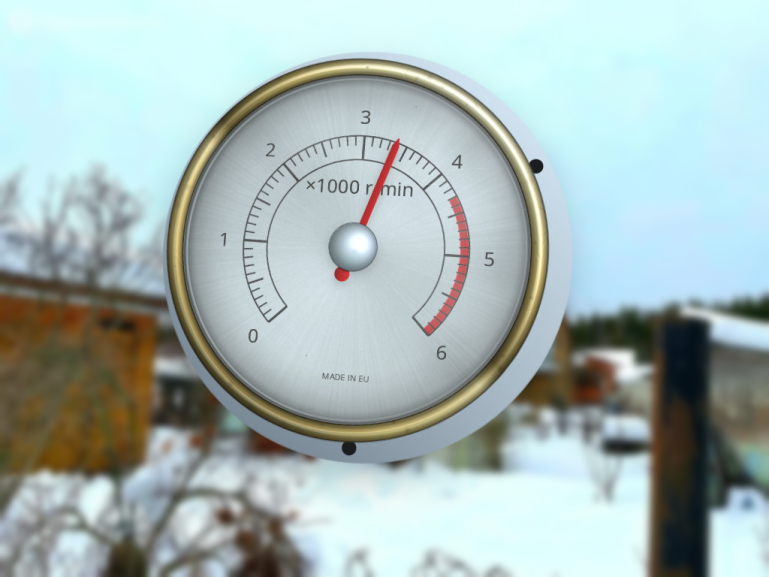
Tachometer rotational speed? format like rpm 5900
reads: rpm 3400
